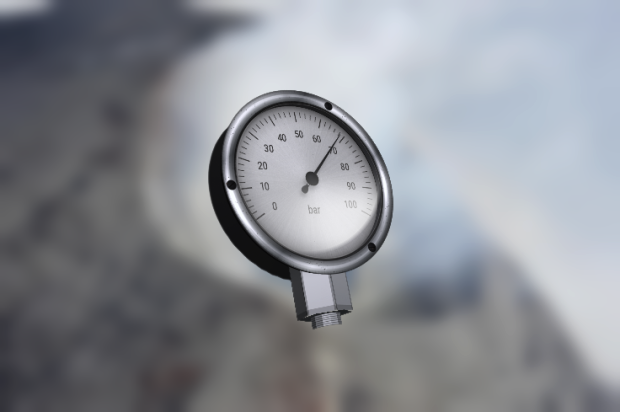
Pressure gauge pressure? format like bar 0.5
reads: bar 68
